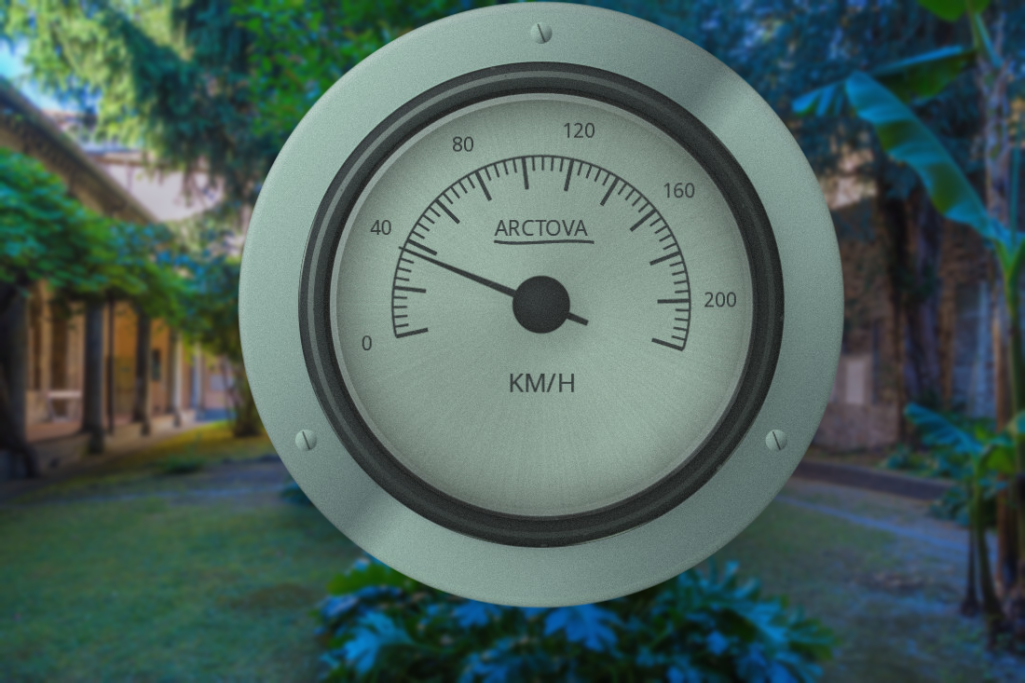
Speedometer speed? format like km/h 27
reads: km/h 36
